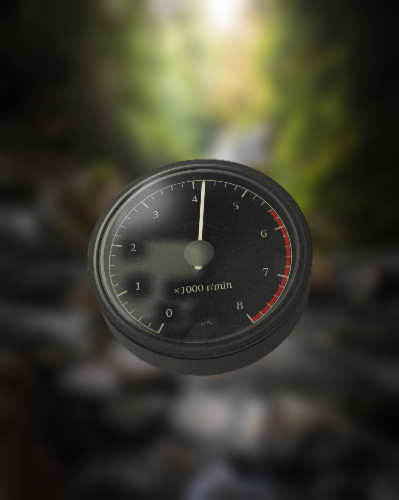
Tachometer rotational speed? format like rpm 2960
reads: rpm 4200
